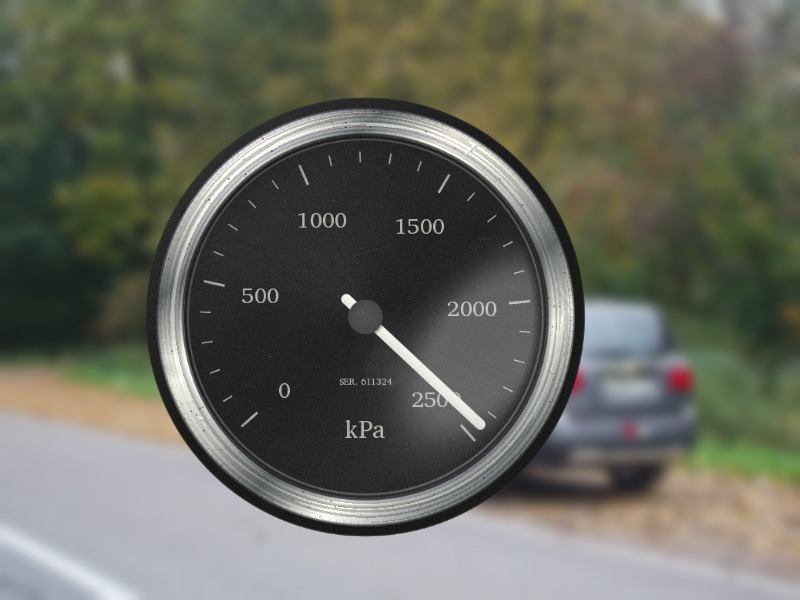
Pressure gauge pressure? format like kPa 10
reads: kPa 2450
